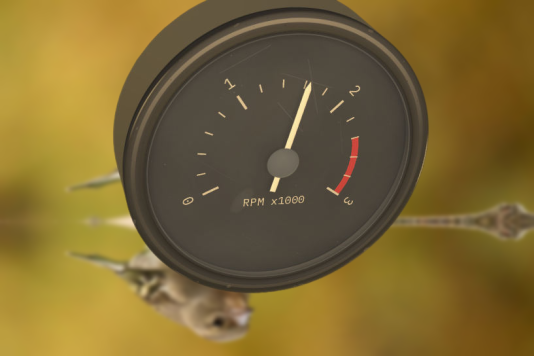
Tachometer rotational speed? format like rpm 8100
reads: rpm 1600
